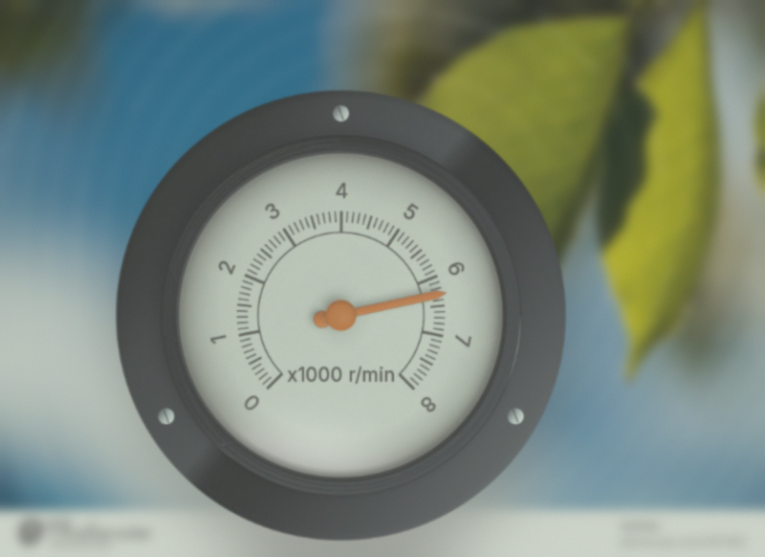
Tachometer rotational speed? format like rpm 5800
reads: rpm 6300
